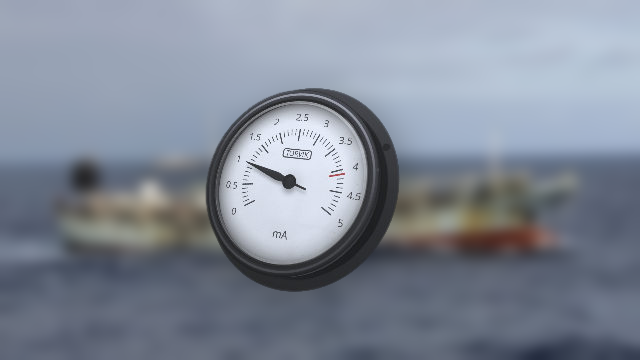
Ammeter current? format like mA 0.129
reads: mA 1
